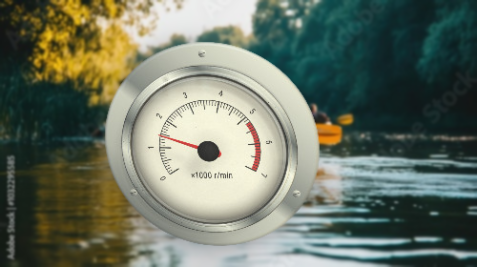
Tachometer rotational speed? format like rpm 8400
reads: rpm 1500
